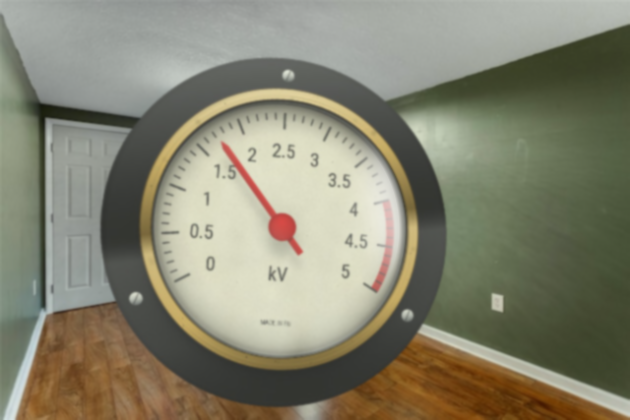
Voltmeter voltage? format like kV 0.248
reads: kV 1.7
